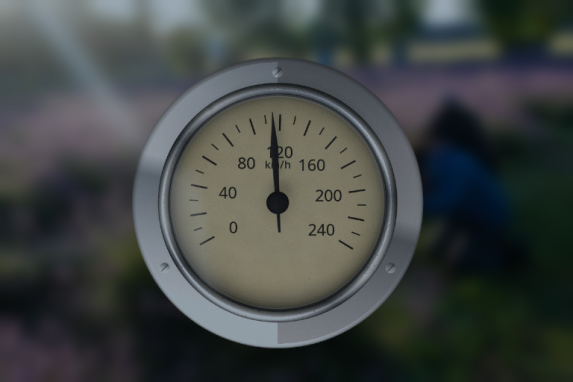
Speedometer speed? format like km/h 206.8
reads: km/h 115
